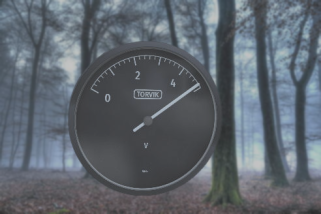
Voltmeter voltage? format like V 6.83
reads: V 4.8
